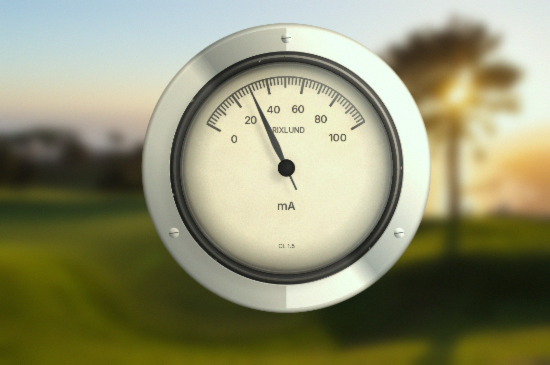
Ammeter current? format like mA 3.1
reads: mA 30
